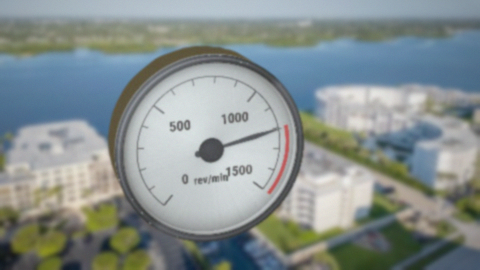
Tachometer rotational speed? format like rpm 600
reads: rpm 1200
